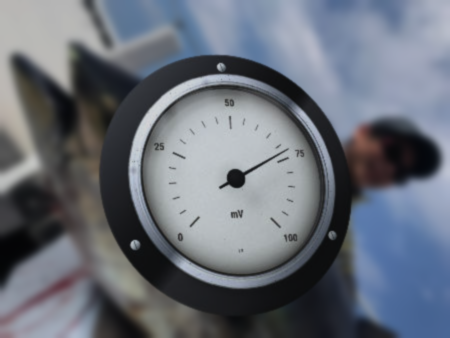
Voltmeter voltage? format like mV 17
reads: mV 72.5
